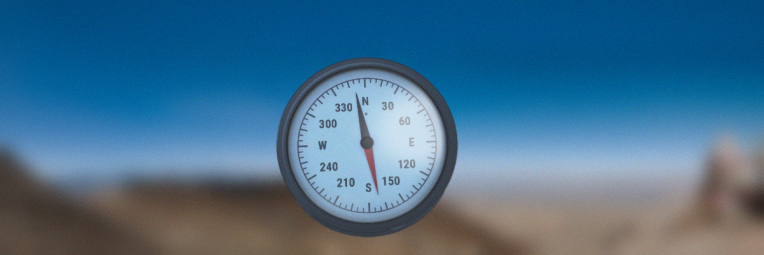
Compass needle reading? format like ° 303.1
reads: ° 170
